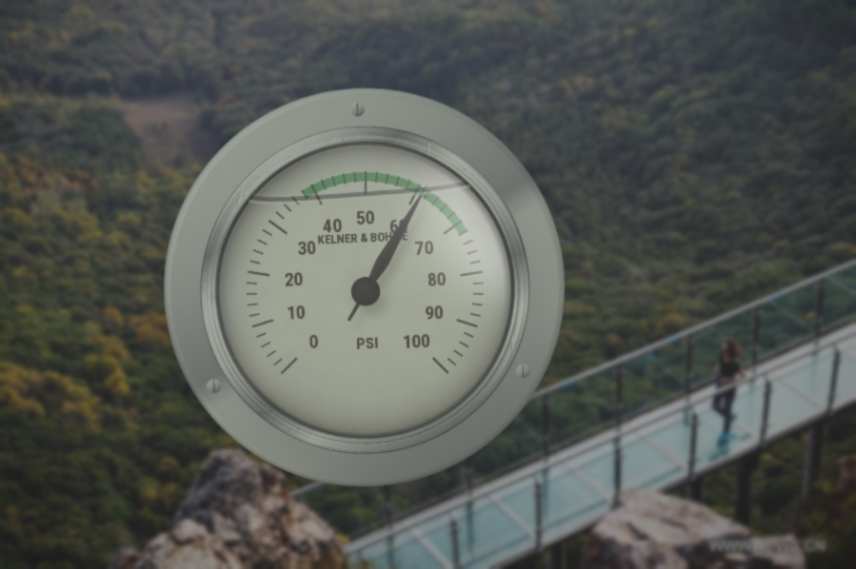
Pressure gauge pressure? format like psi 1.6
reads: psi 61
